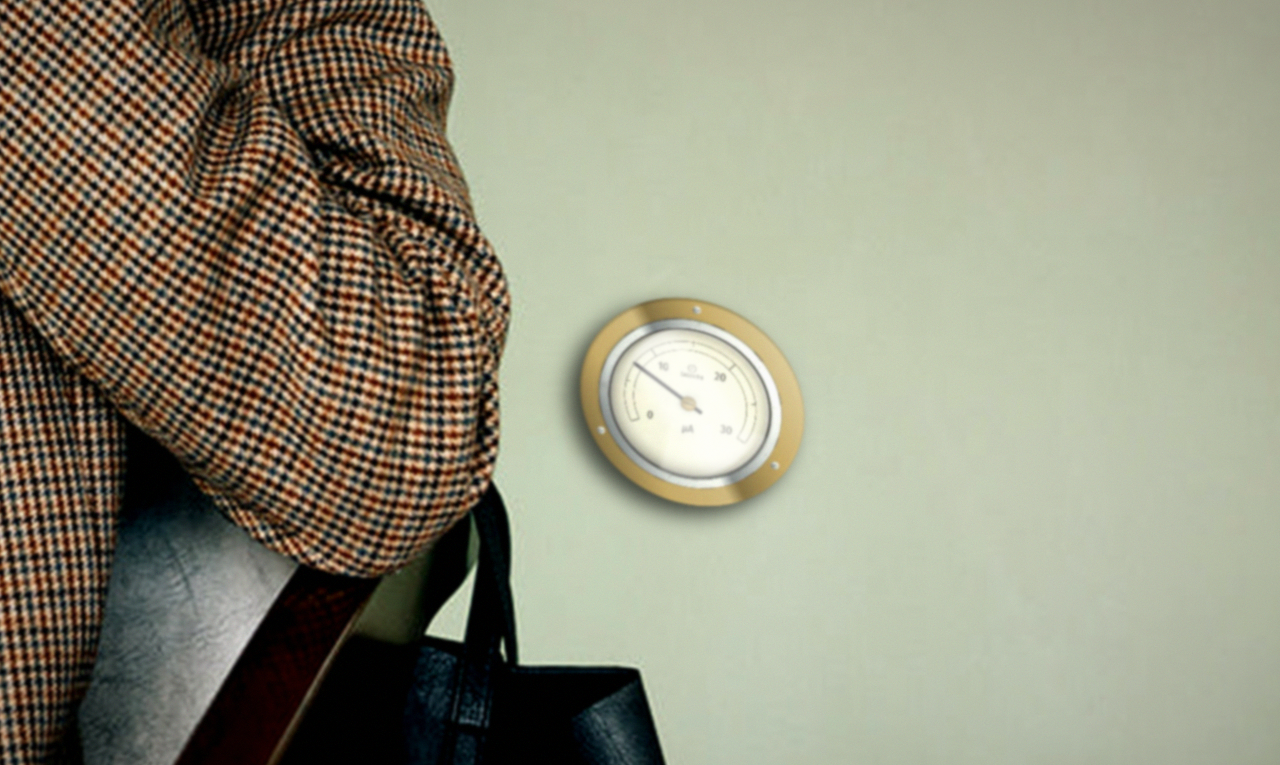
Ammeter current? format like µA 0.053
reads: µA 7.5
